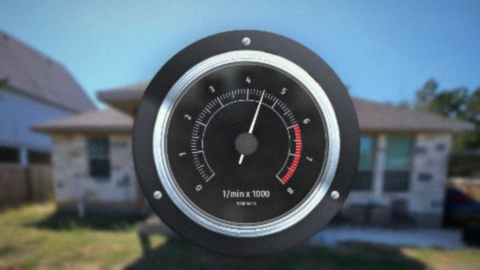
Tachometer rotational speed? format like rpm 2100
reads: rpm 4500
